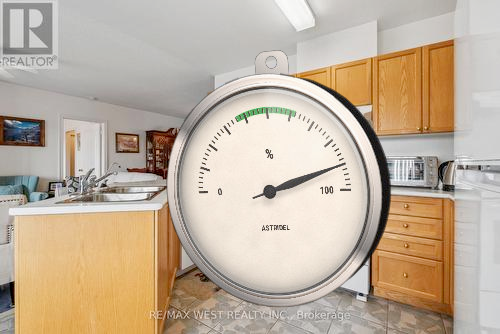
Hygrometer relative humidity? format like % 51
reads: % 90
